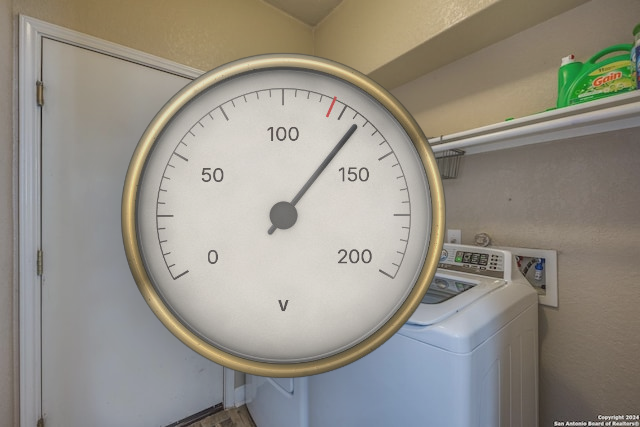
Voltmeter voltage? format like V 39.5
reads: V 132.5
